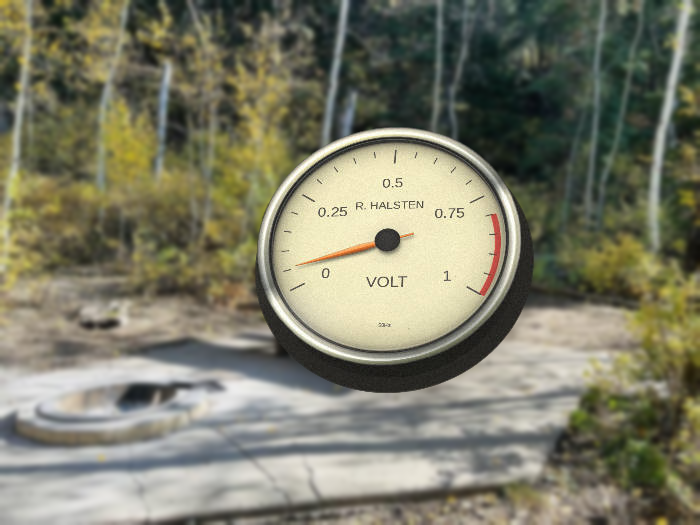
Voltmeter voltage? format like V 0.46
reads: V 0.05
